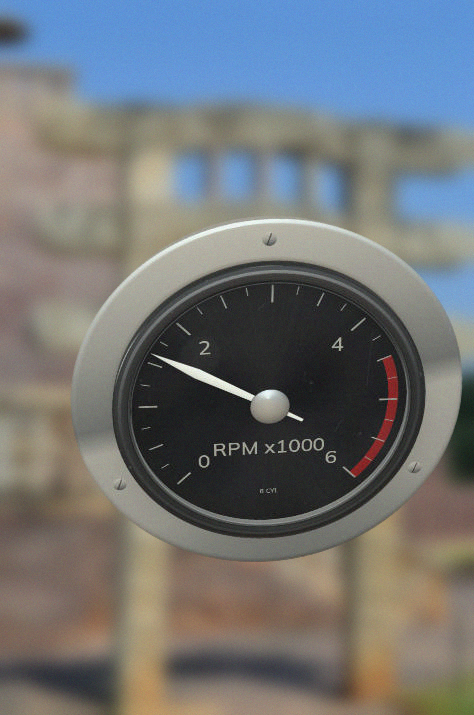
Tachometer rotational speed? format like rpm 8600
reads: rpm 1625
